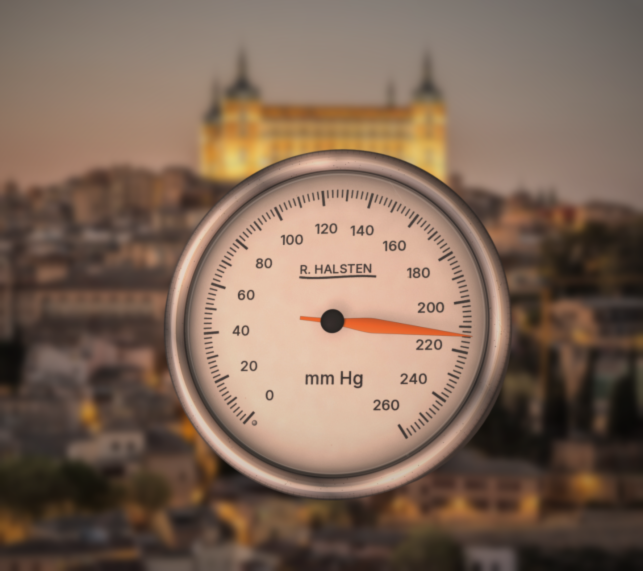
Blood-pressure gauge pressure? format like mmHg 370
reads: mmHg 214
